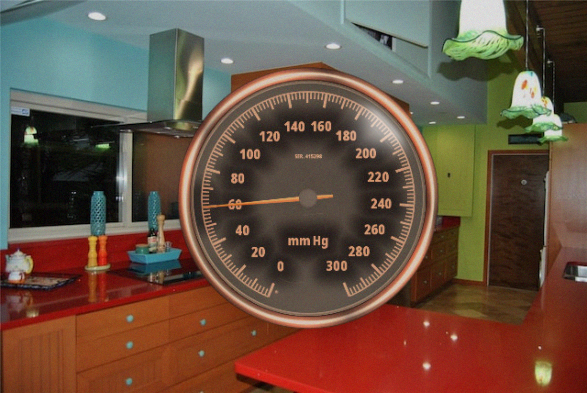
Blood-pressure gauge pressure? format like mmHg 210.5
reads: mmHg 60
